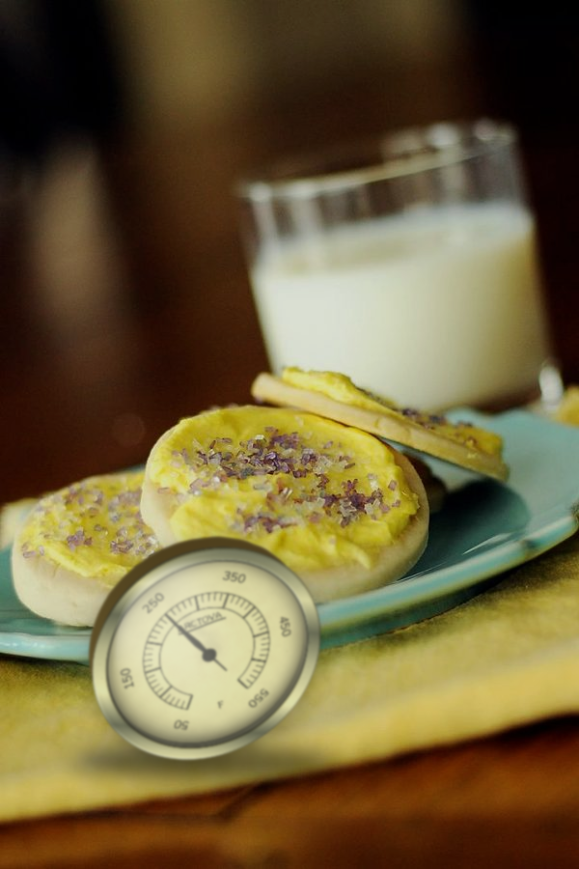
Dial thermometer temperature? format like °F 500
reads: °F 250
